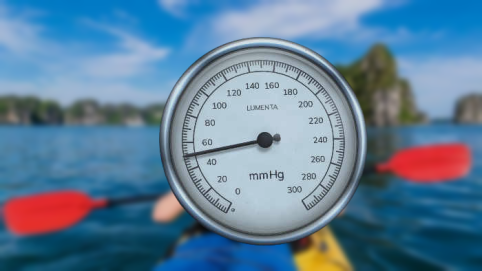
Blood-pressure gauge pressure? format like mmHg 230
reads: mmHg 50
